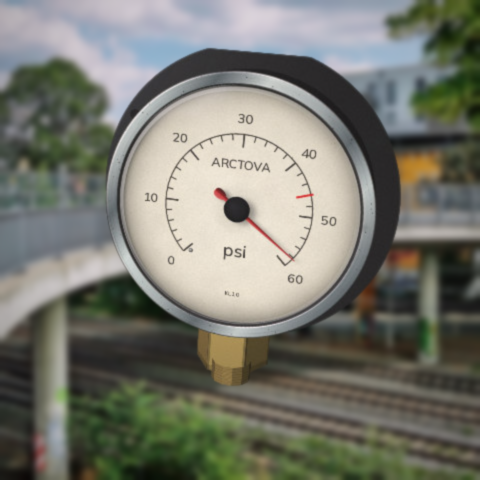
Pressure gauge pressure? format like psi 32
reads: psi 58
